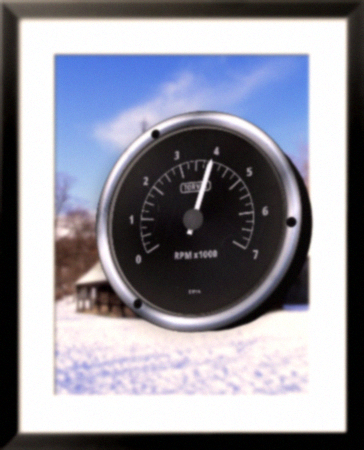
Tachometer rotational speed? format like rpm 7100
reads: rpm 4000
